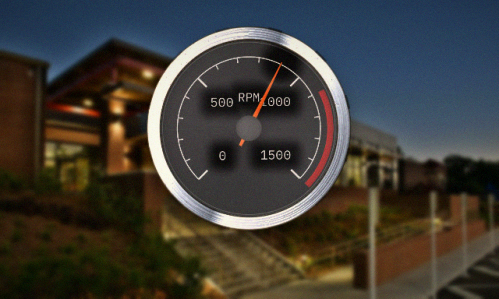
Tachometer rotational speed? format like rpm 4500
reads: rpm 900
